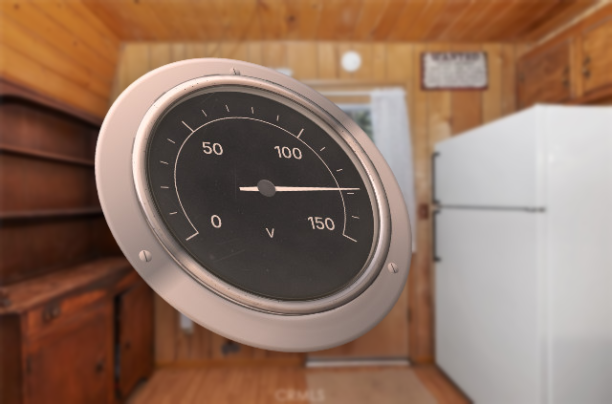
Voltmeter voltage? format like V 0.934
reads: V 130
